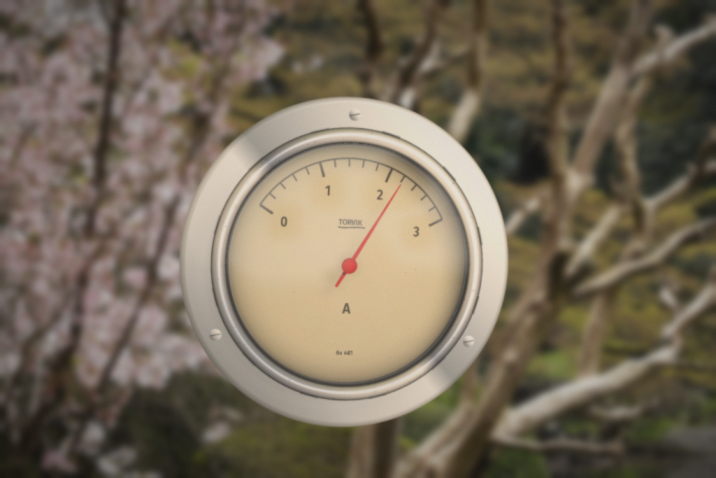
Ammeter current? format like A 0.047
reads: A 2.2
